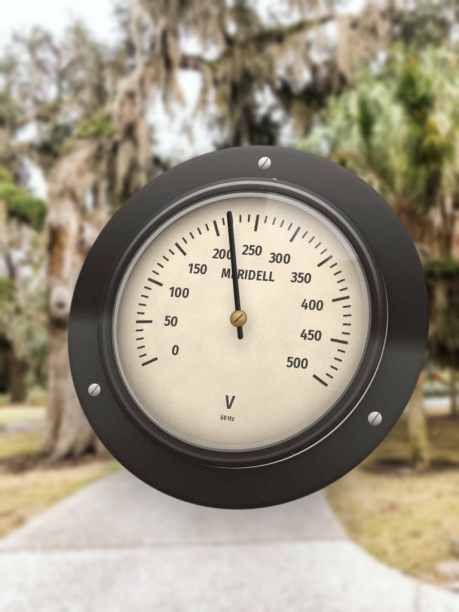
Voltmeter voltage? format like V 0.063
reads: V 220
